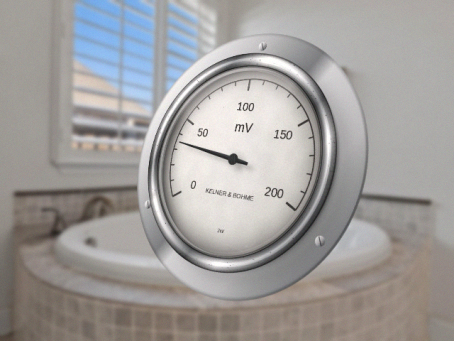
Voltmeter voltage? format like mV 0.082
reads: mV 35
